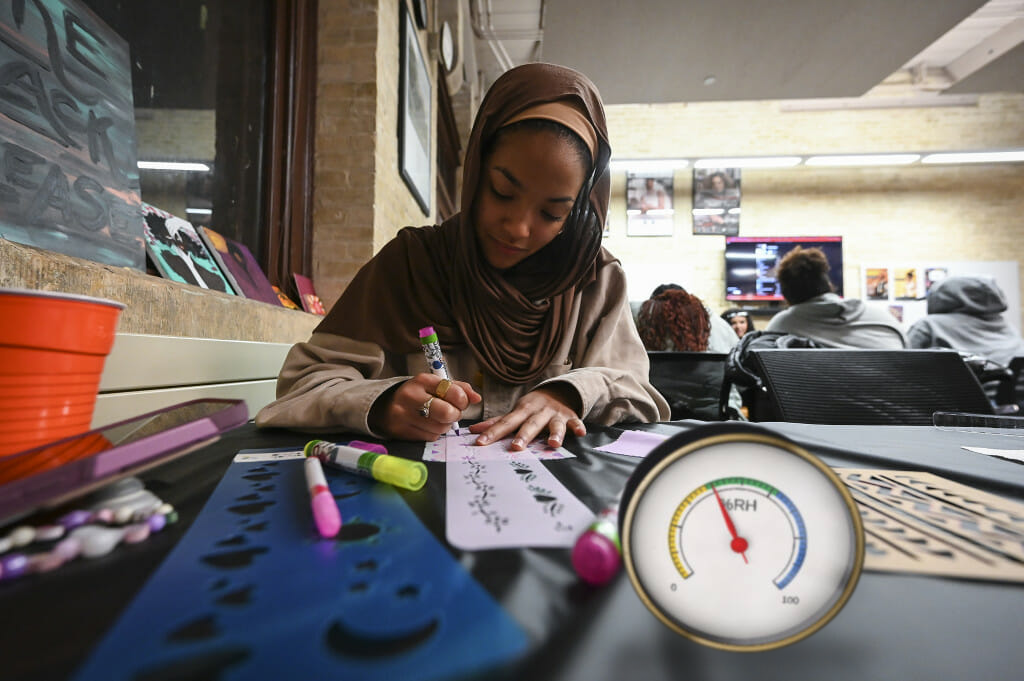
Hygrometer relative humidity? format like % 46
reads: % 40
